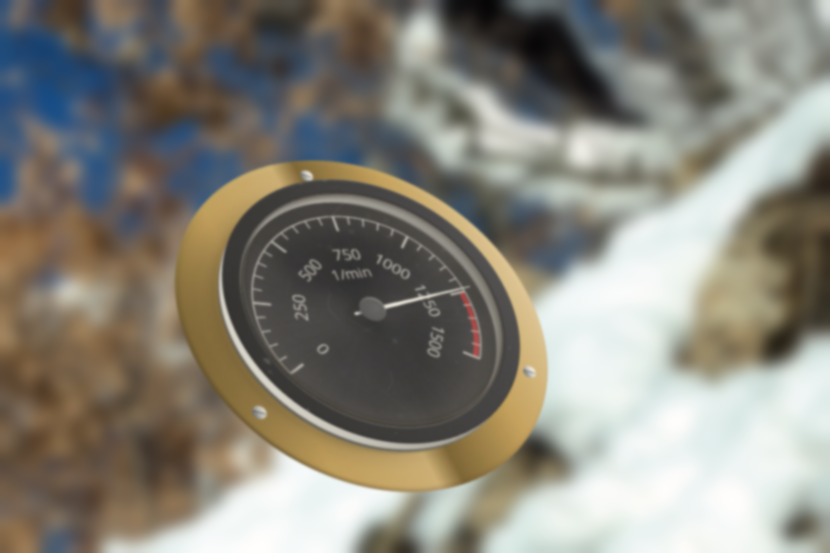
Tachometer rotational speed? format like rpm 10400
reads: rpm 1250
